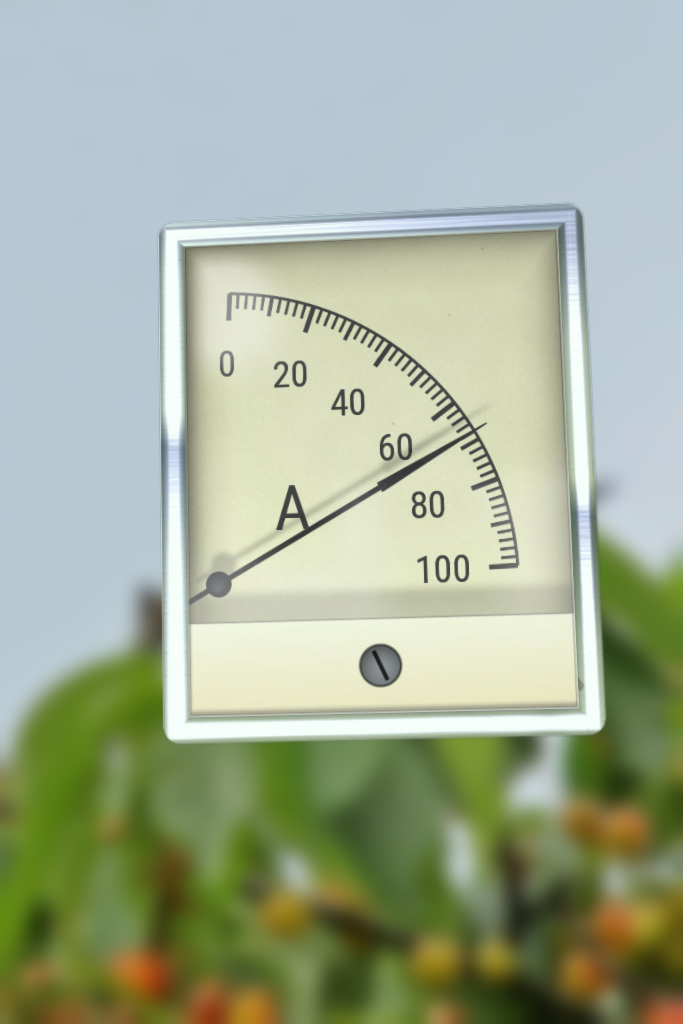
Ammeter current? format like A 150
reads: A 68
